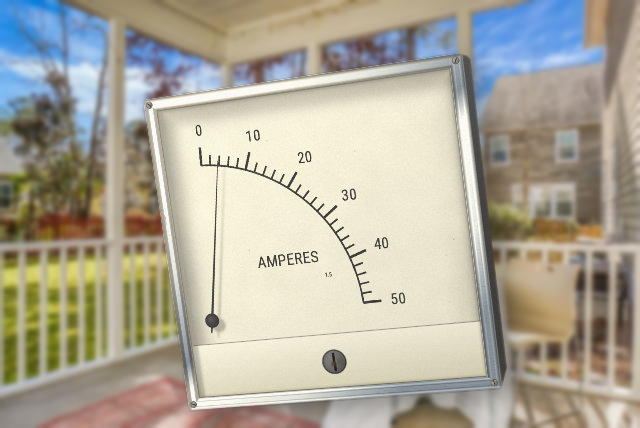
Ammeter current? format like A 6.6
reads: A 4
